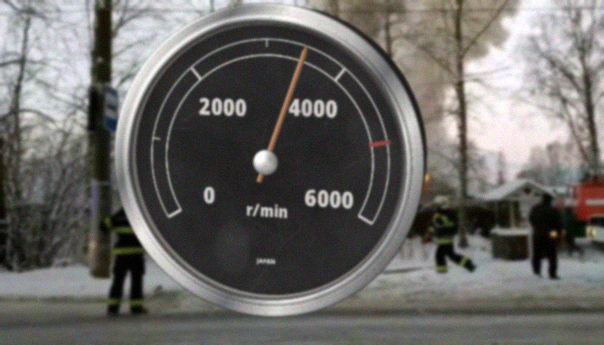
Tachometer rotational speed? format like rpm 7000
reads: rpm 3500
